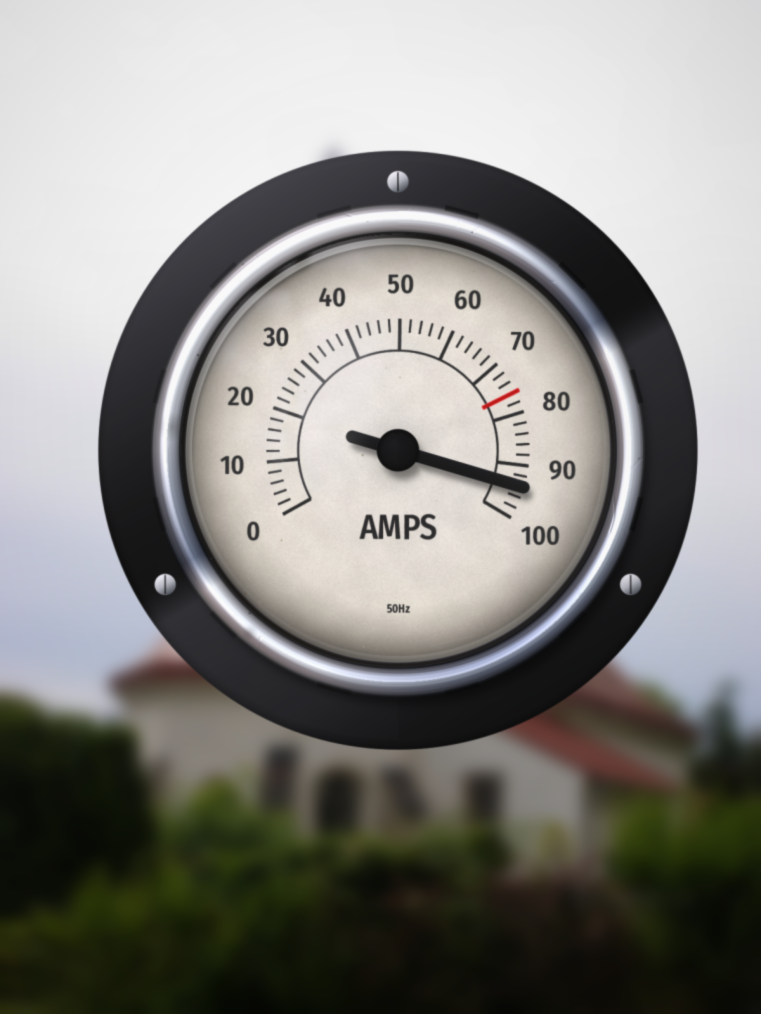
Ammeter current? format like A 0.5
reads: A 94
